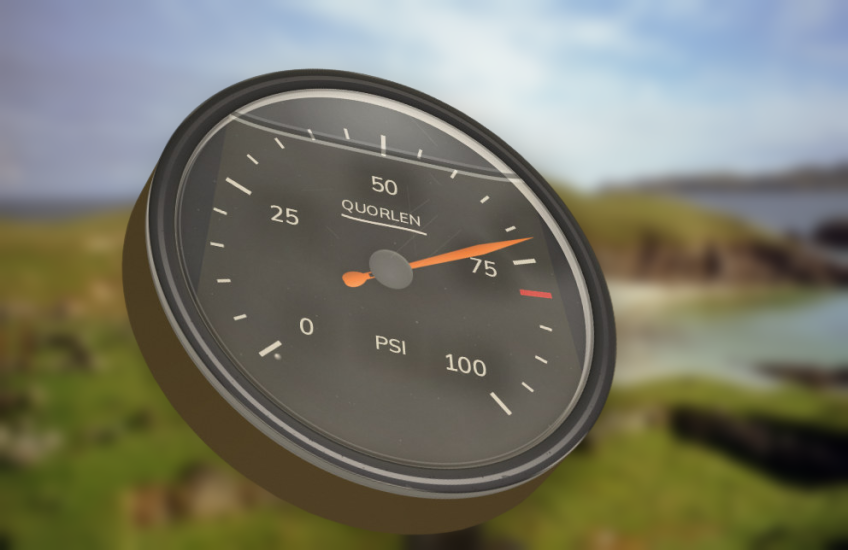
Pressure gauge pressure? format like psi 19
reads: psi 72.5
